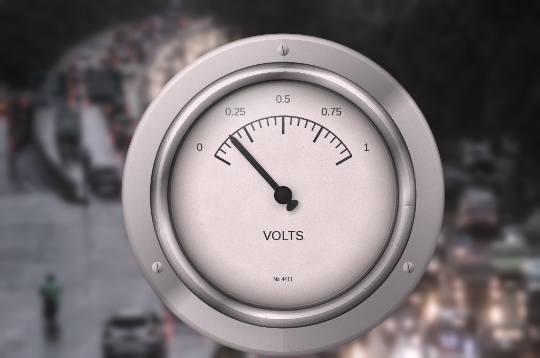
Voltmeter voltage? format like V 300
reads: V 0.15
